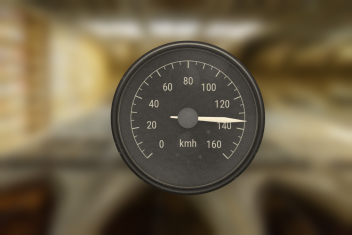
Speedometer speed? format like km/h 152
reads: km/h 135
